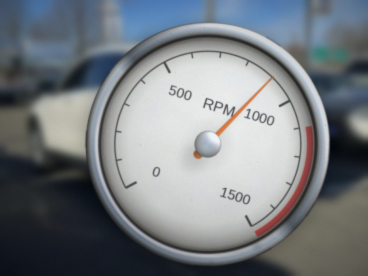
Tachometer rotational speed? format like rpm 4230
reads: rpm 900
